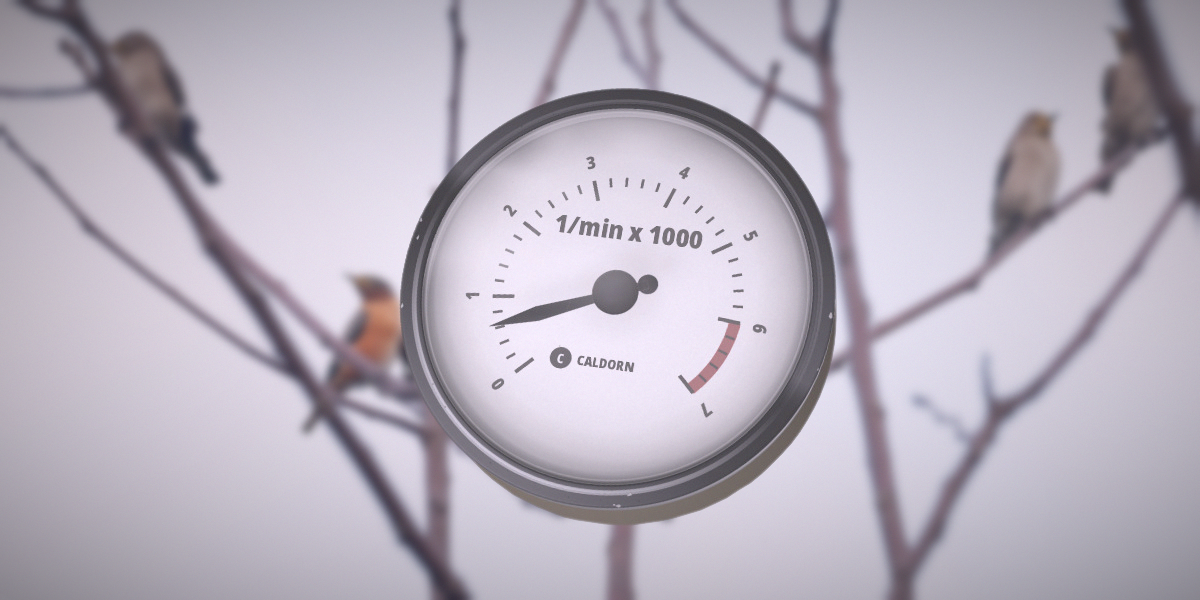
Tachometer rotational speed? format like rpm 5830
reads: rpm 600
